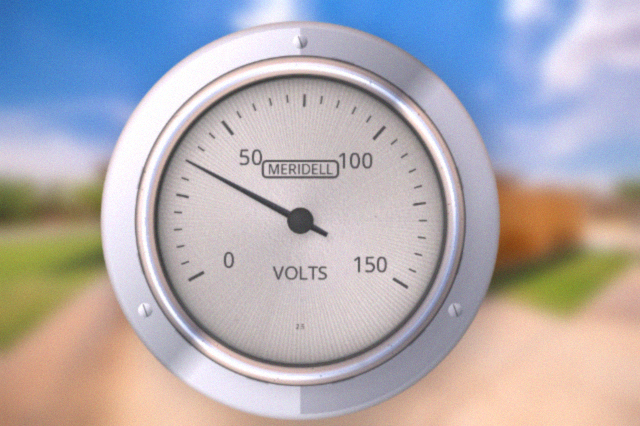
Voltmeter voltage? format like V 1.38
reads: V 35
